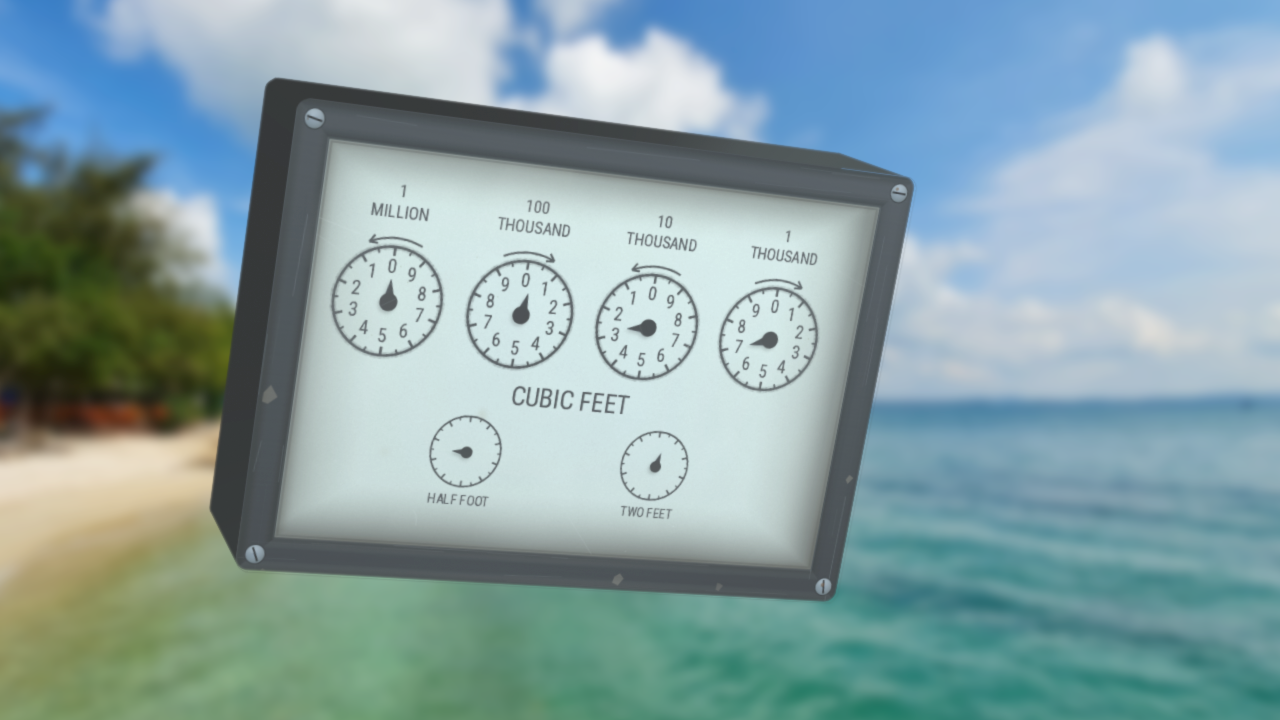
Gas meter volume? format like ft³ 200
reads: ft³ 2700
